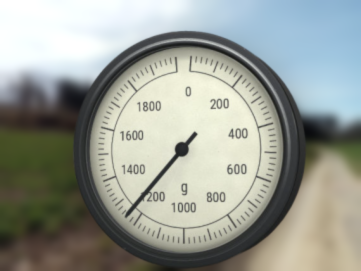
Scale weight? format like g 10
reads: g 1240
